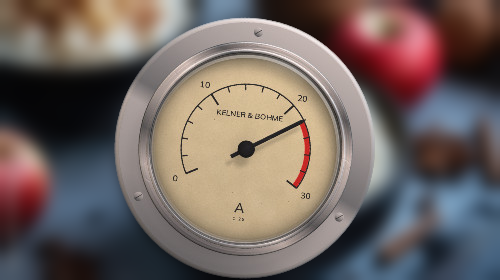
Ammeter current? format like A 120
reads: A 22
